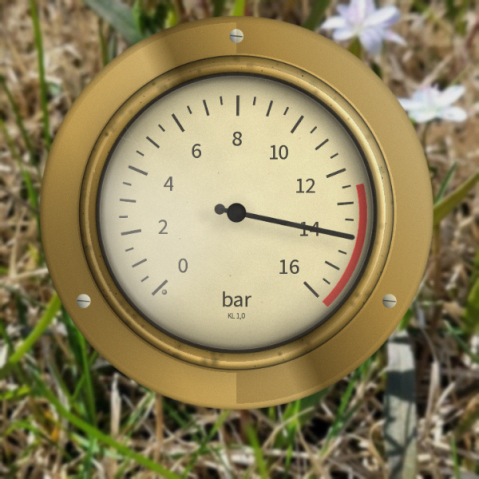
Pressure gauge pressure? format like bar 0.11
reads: bar 14
